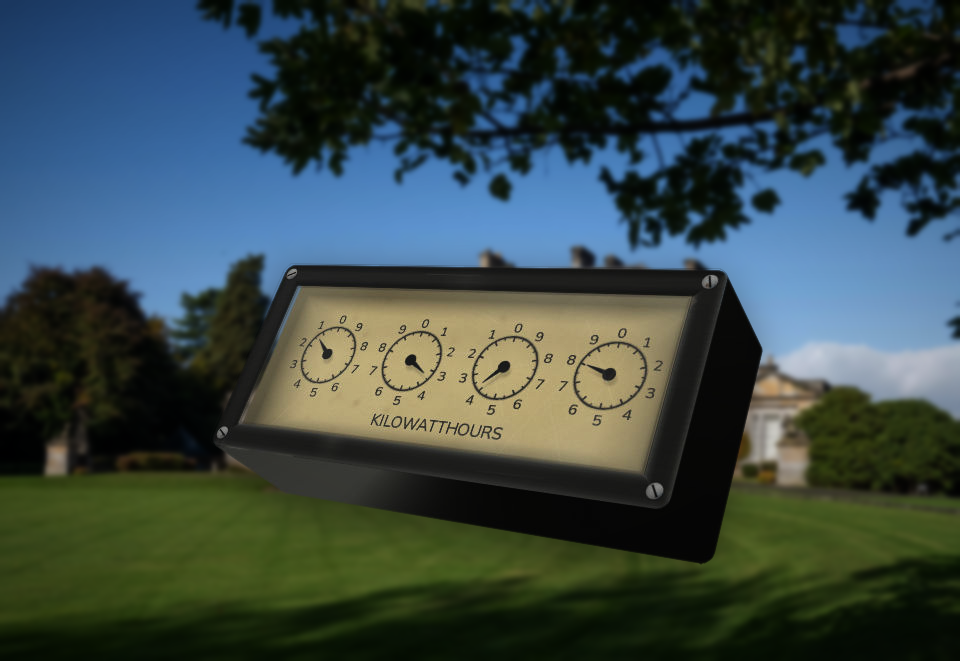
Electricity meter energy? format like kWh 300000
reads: kWh 1338
